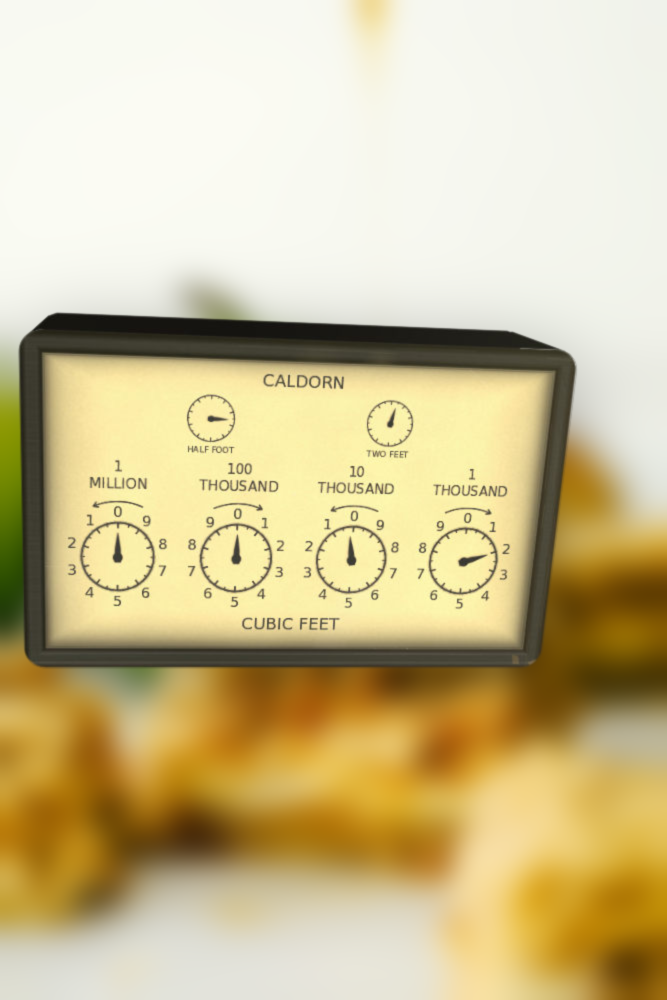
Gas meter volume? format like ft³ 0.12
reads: ft³ 200
